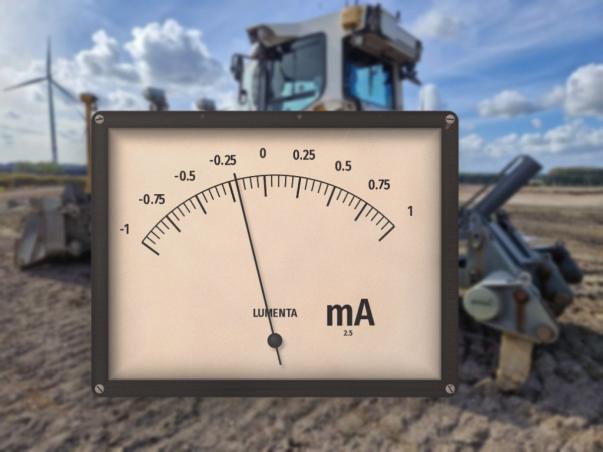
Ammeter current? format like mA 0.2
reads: mA -0.2
